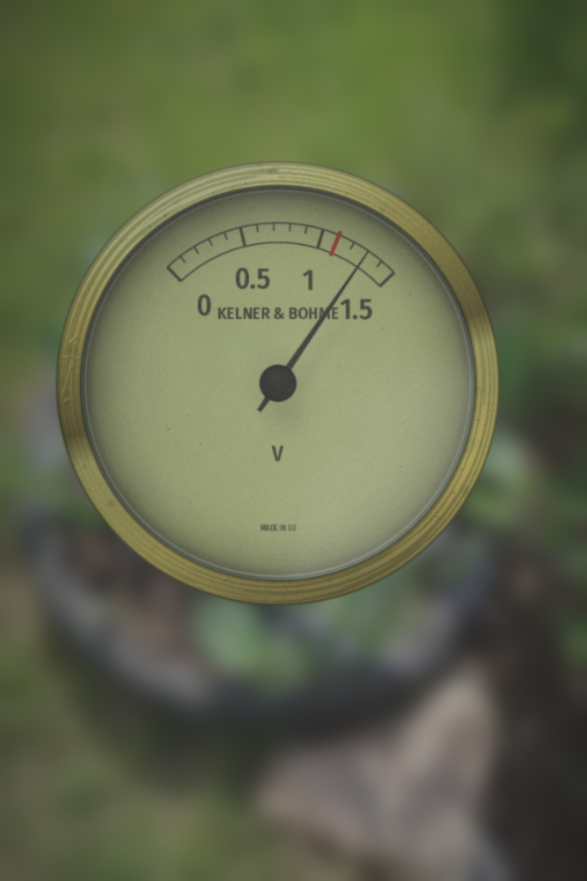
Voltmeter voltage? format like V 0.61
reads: V 1.3
